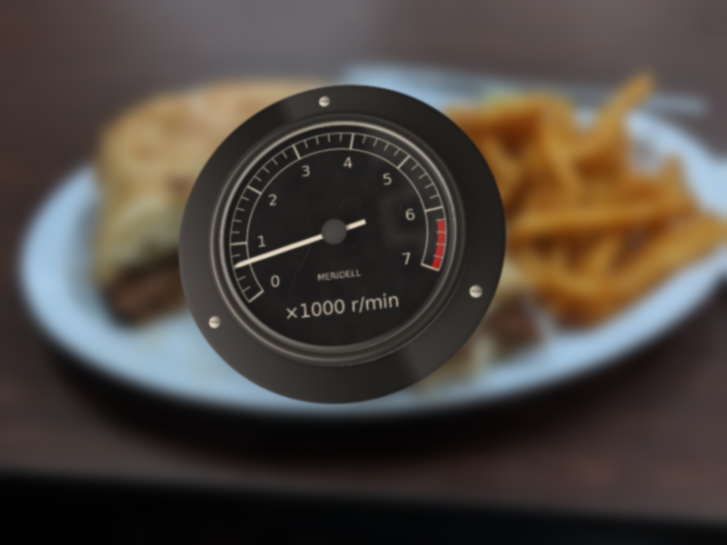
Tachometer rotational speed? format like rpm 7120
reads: rpm 600
